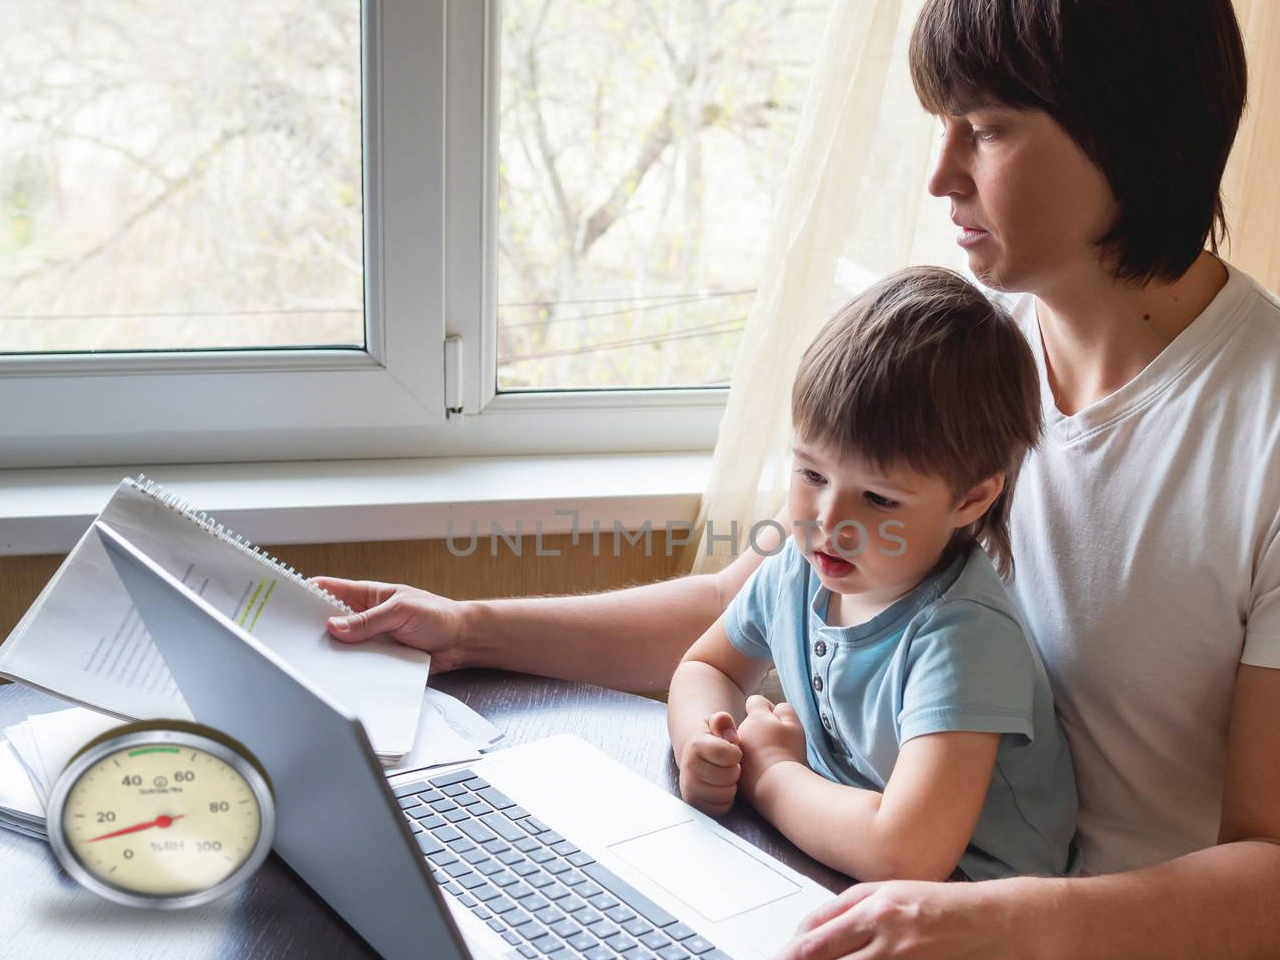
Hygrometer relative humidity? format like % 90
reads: % 12
